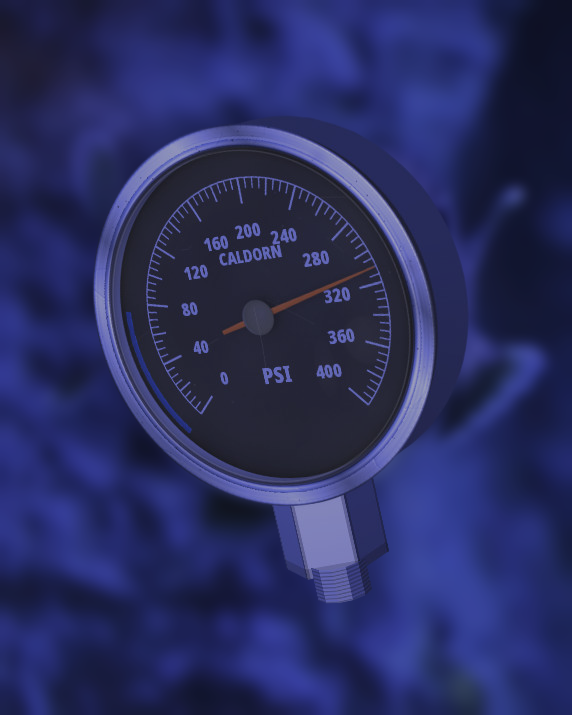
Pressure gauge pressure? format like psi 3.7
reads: psi 310
